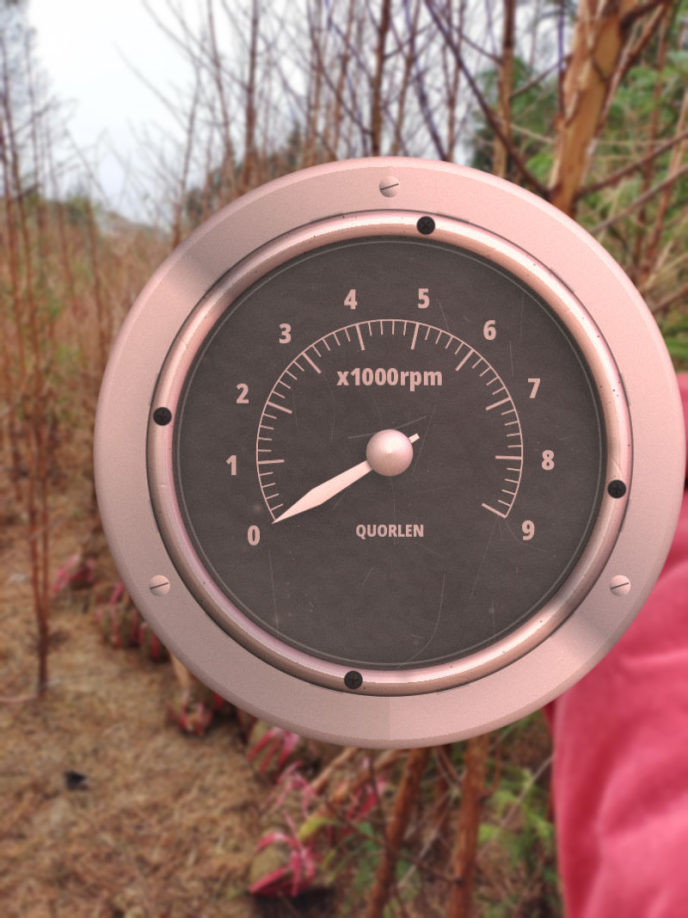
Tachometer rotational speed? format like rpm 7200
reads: rpm 0
